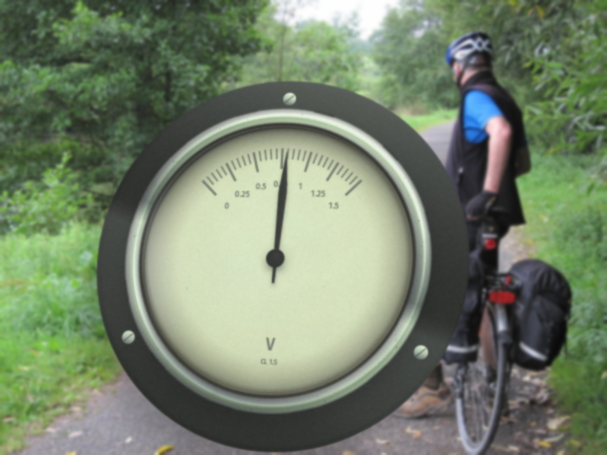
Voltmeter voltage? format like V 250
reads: V 0.8
